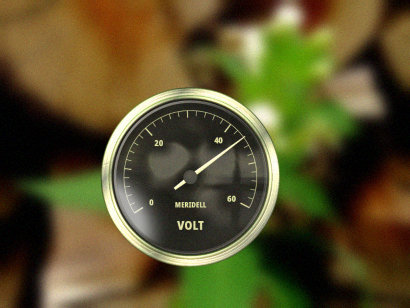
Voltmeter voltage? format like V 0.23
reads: V 44
